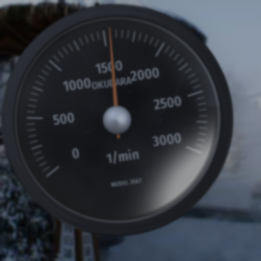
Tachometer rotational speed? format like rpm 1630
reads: rpm 1550
